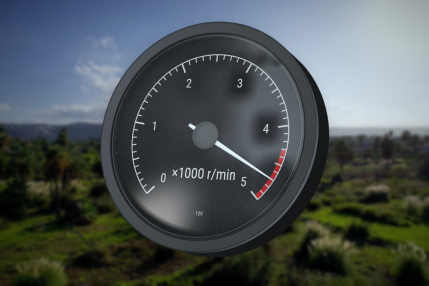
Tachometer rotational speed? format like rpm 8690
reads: rpm 4700
